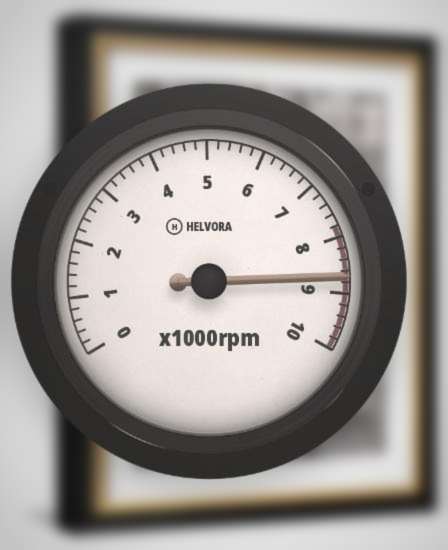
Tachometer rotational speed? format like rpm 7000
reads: rpm 8700
